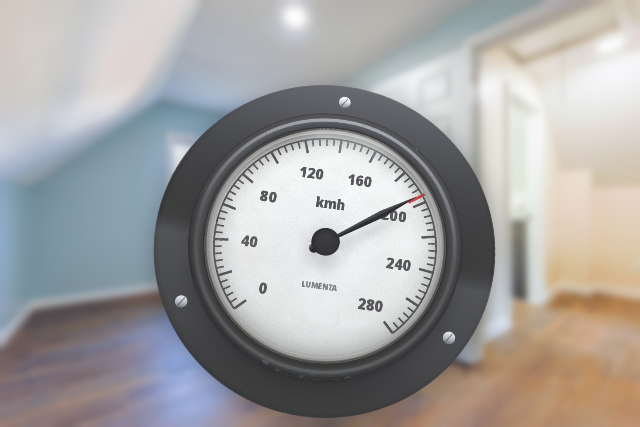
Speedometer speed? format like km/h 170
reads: km/h 196
